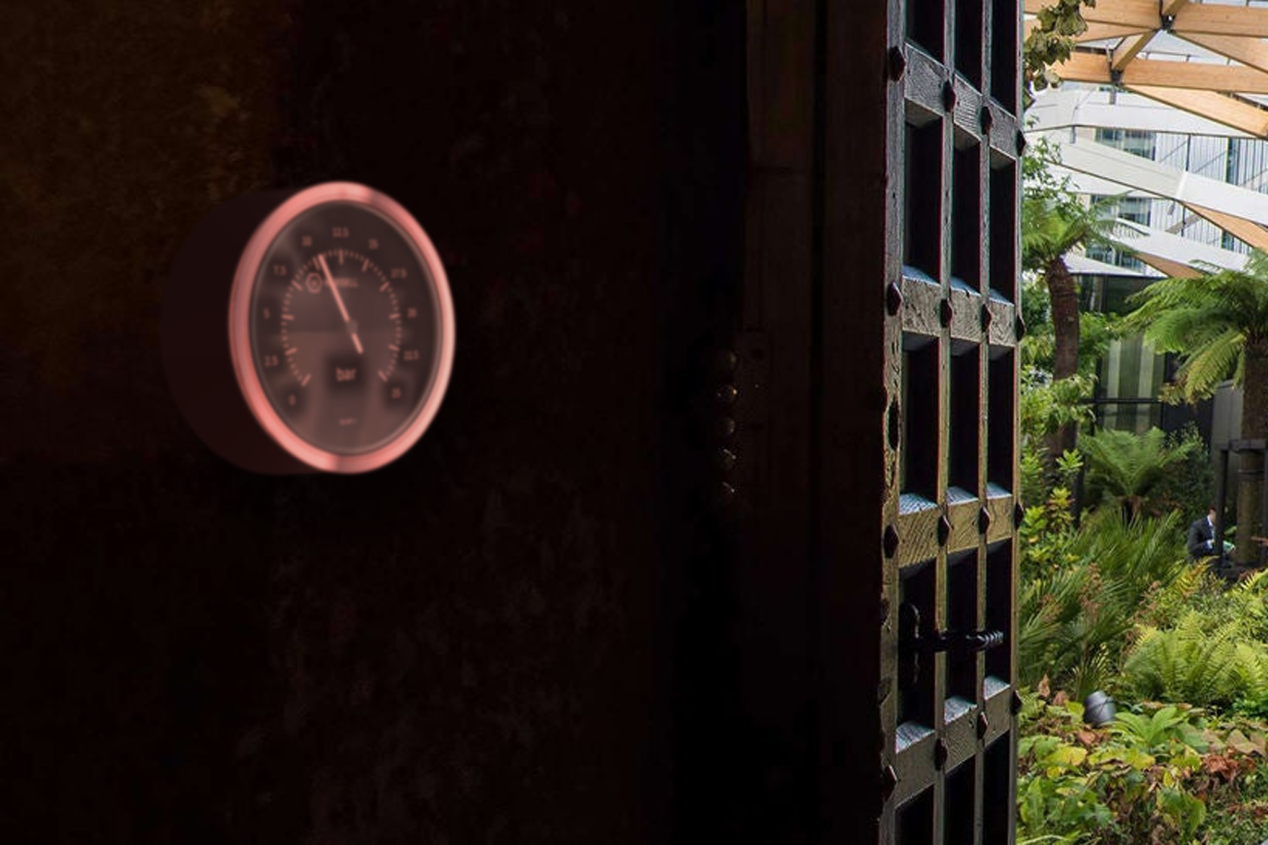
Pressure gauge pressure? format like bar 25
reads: bar 10
